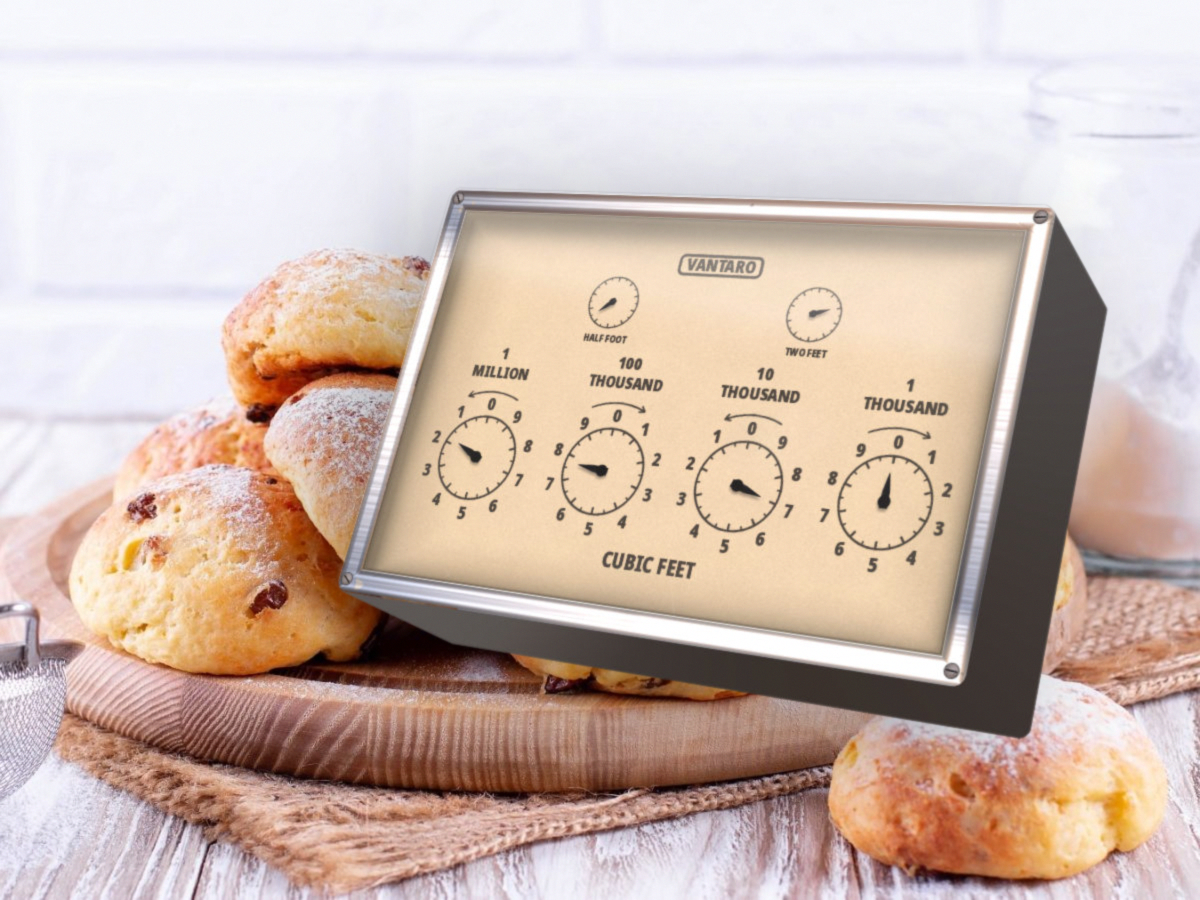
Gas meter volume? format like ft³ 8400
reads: ft³ 177000
